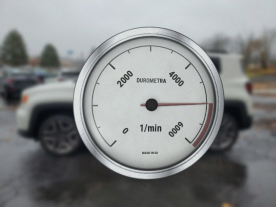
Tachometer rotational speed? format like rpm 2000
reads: rpm 5000
